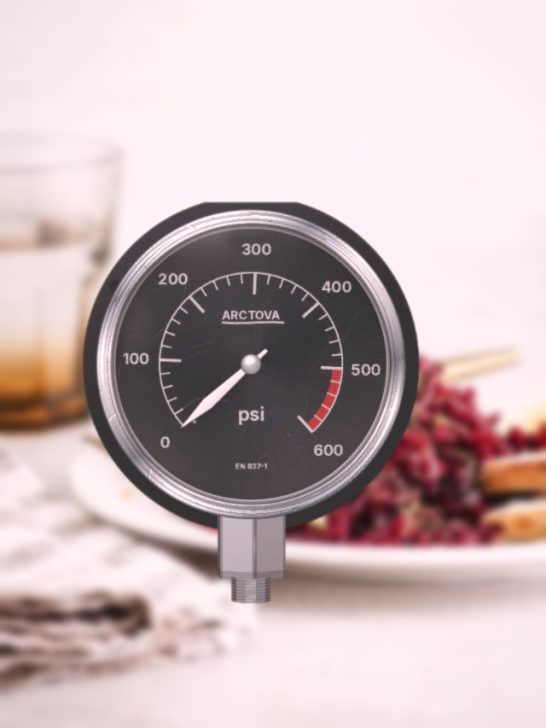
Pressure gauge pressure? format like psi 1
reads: psi 0
